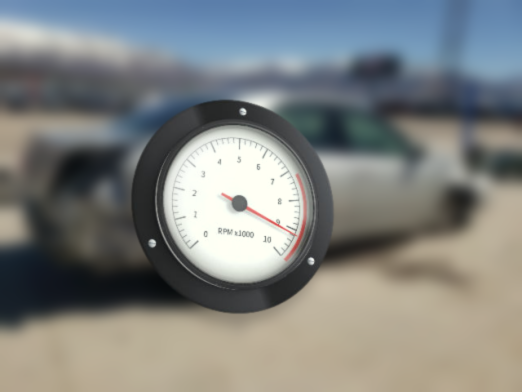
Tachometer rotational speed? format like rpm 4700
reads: rpm 9200
